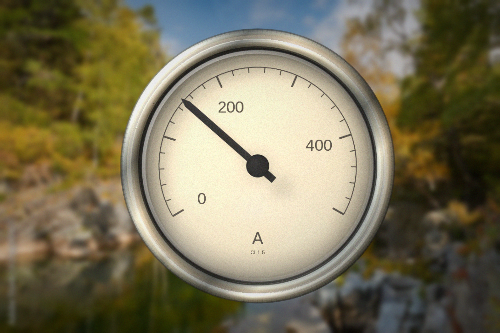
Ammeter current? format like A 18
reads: A 150
